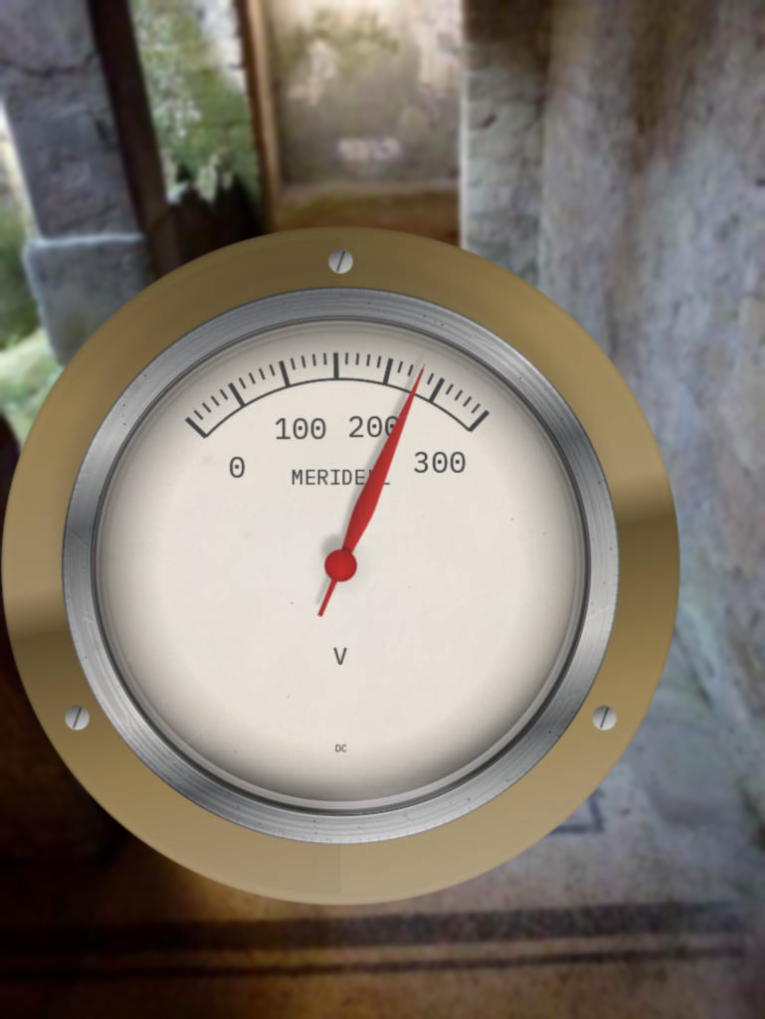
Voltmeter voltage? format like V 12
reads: V 230
